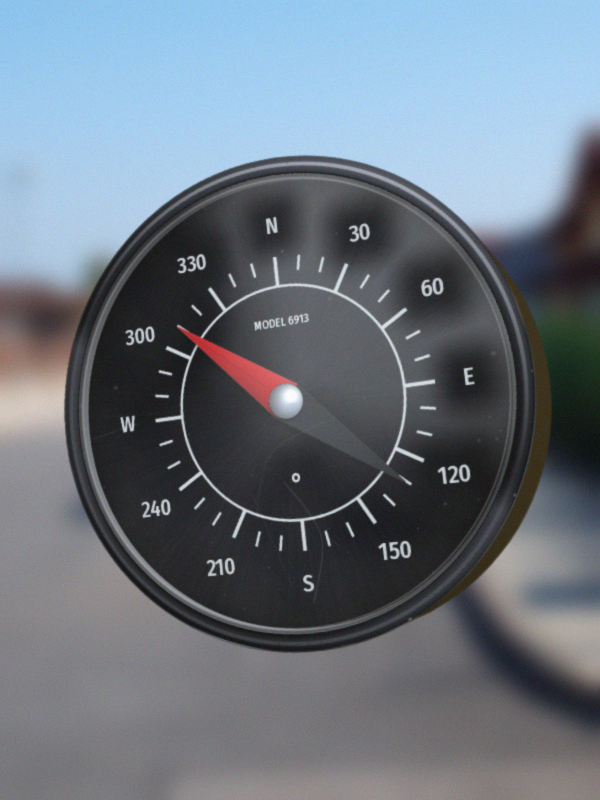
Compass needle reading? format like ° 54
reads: ° 310
